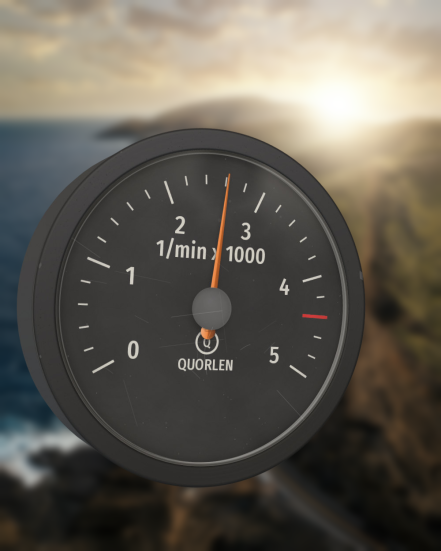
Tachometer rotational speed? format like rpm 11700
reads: rpm 2600
